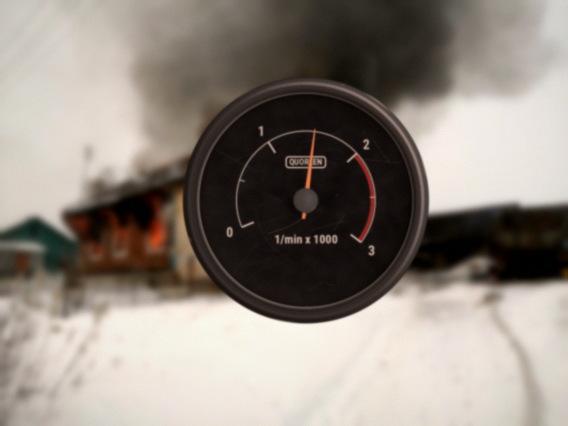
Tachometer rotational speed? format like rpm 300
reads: rpm 1500
